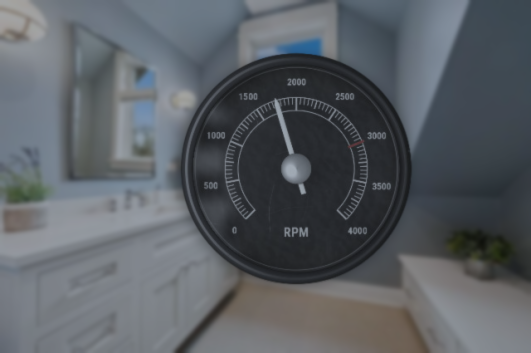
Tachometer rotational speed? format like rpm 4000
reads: rpm 1750
